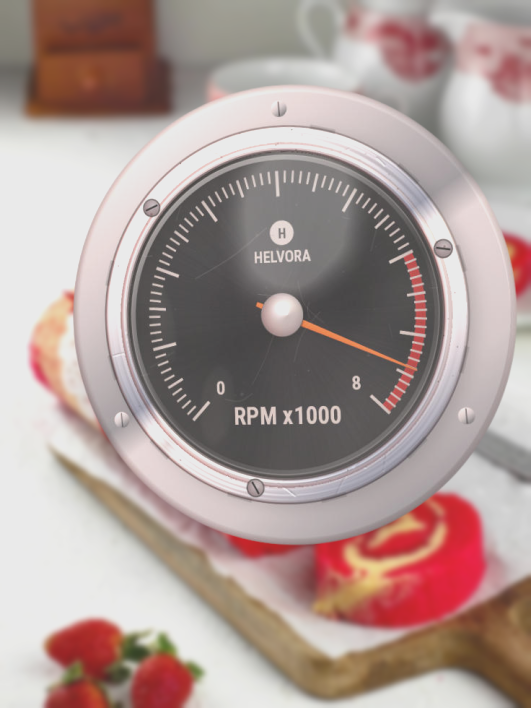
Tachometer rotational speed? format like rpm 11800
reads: rpm 7400
